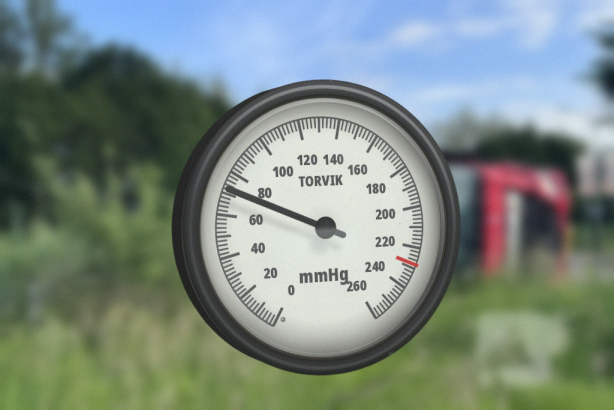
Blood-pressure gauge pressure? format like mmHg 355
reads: mmHg 72
